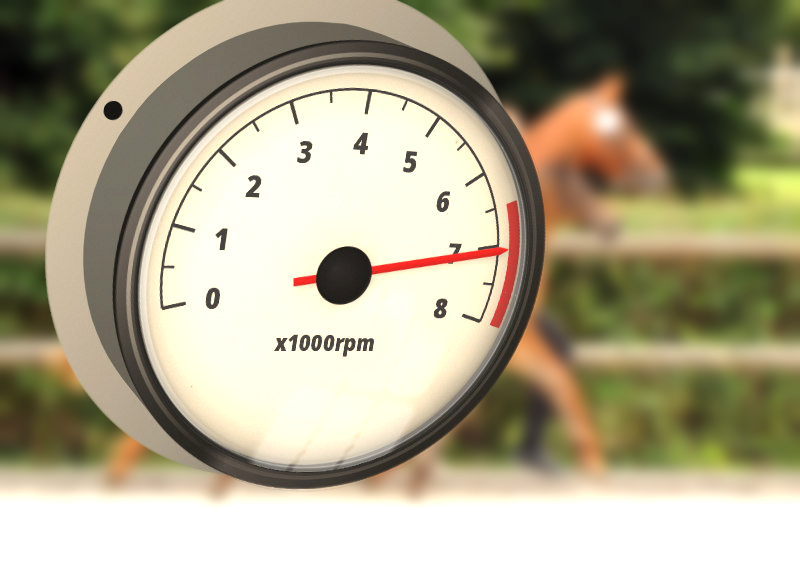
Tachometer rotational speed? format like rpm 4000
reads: rpm 7000
